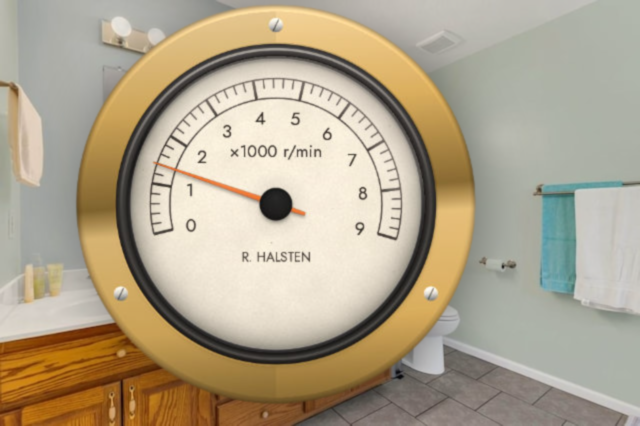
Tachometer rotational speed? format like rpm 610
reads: rpm 1400
